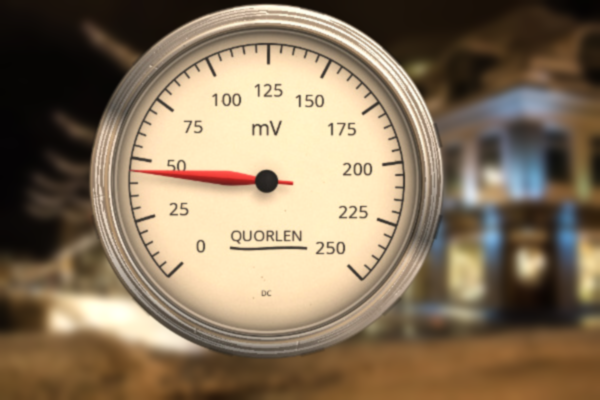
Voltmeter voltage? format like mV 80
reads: mV 45
